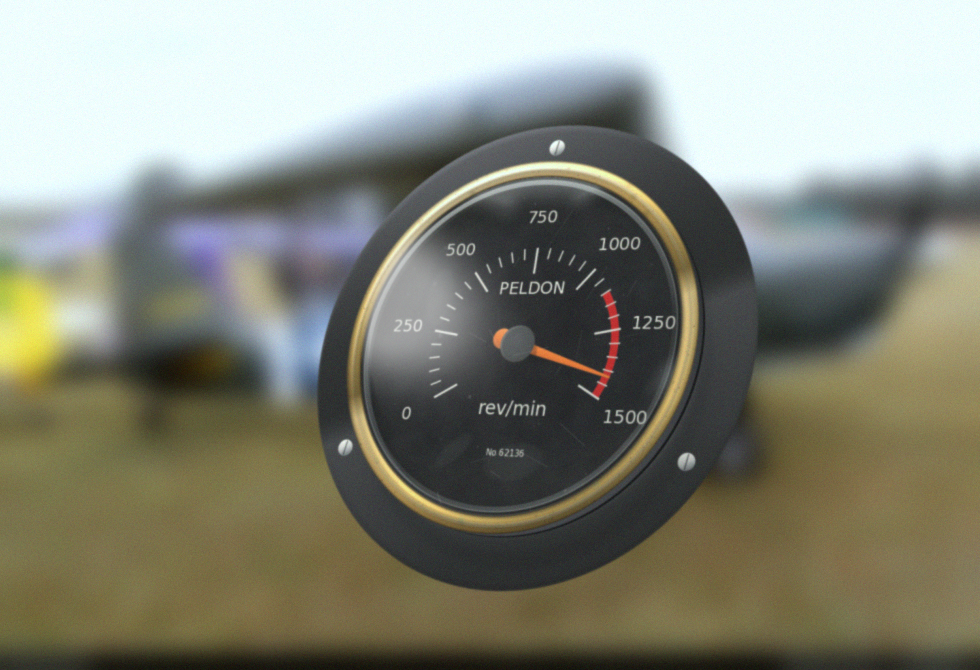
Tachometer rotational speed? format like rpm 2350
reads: rpm 1425
